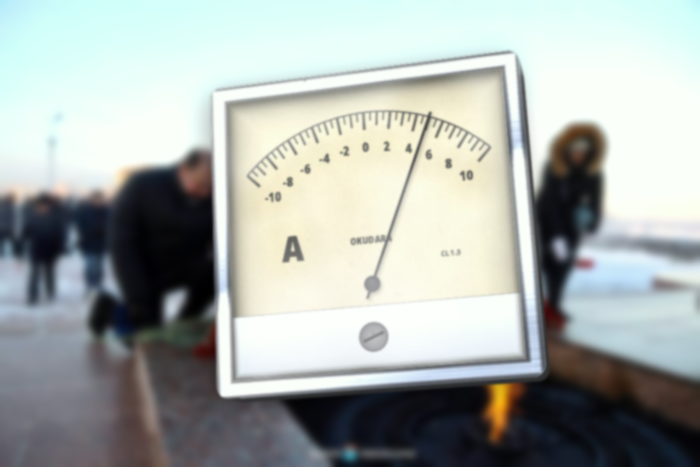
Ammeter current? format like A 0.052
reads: A 5
